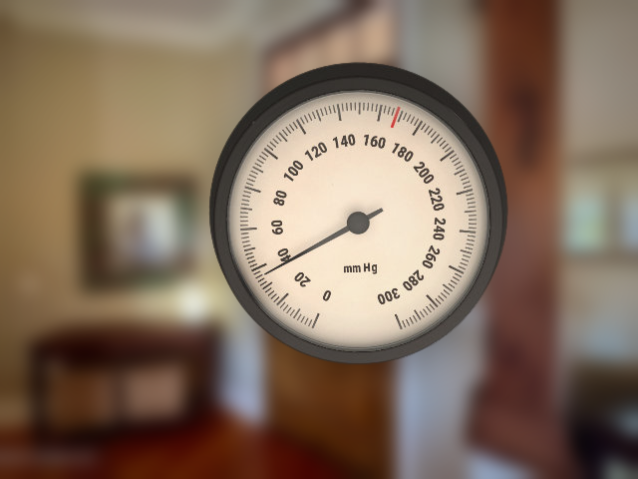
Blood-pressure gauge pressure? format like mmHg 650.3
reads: mmHg 36
